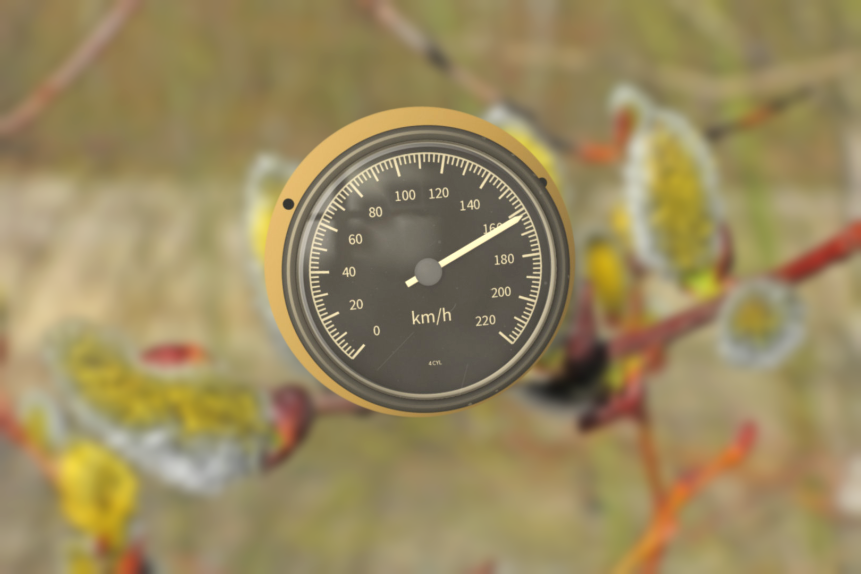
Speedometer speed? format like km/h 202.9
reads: km/h 162
